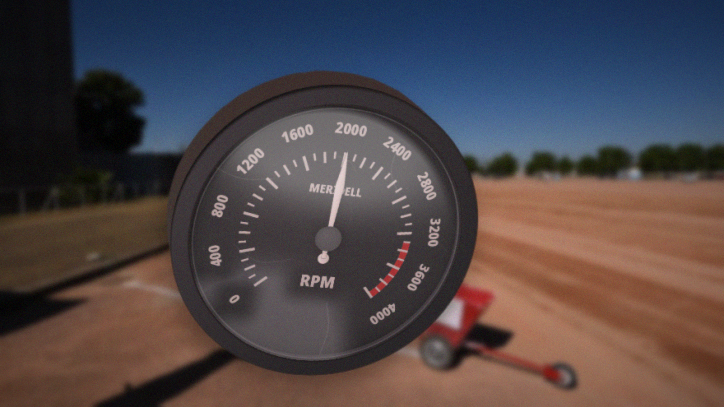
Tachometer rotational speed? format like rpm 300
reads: rpm 2000
